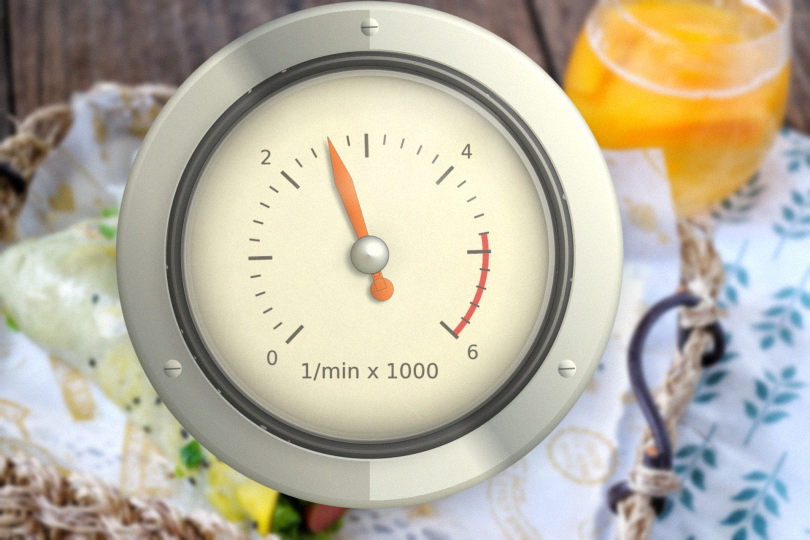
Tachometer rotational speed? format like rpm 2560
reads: rpm 2600
